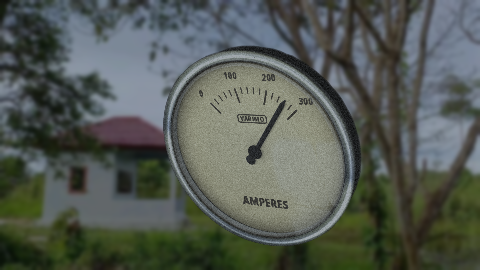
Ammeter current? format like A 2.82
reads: A 260
